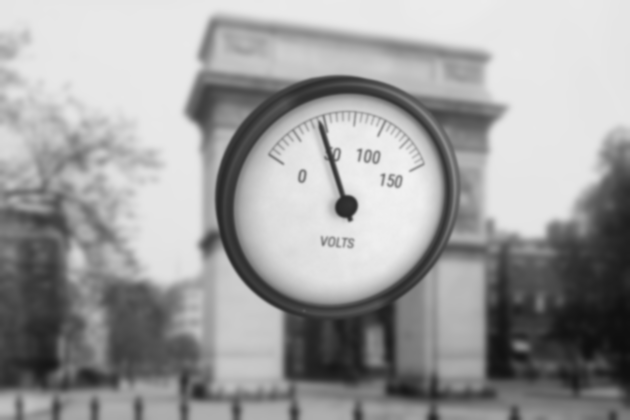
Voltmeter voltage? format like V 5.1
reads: V 45
